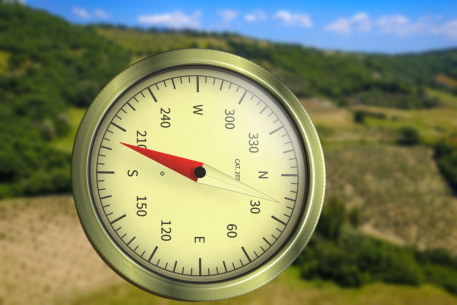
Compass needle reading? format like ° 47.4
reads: ° 200
